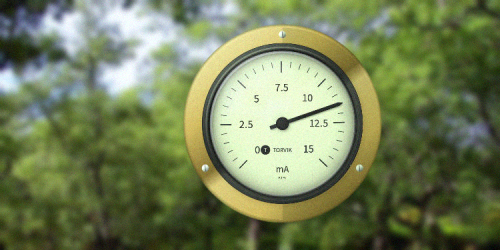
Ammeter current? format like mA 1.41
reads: mA 11.5
